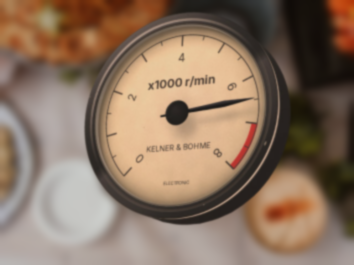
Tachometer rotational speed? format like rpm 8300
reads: rpm 6500
